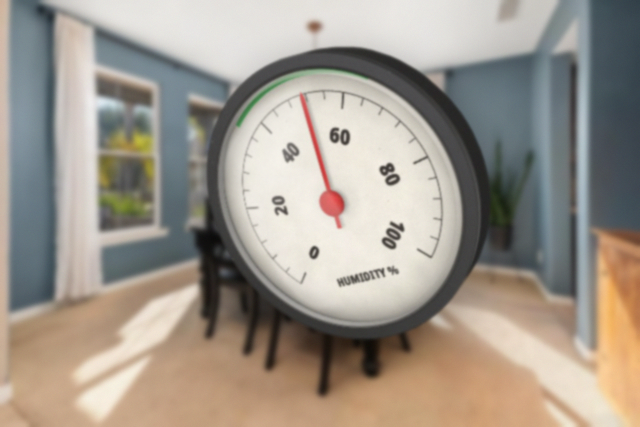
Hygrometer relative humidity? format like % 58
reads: % 52
